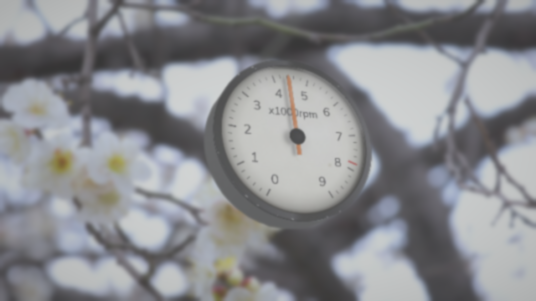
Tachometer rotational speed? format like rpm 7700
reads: rpm 4400
